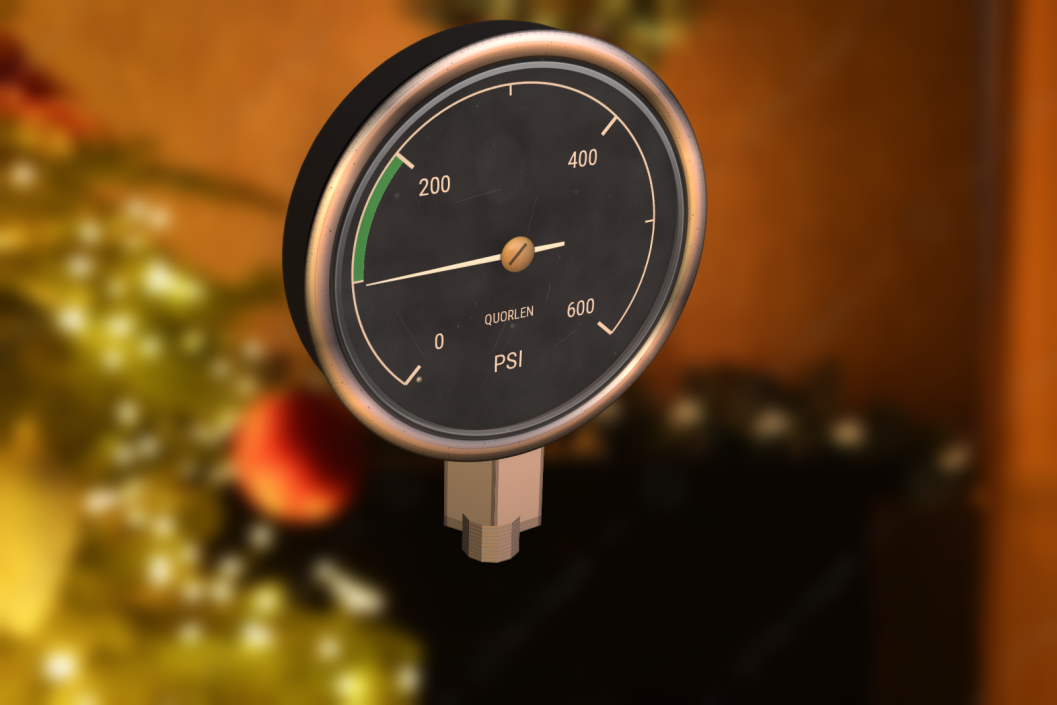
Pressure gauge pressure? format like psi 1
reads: psi 100
